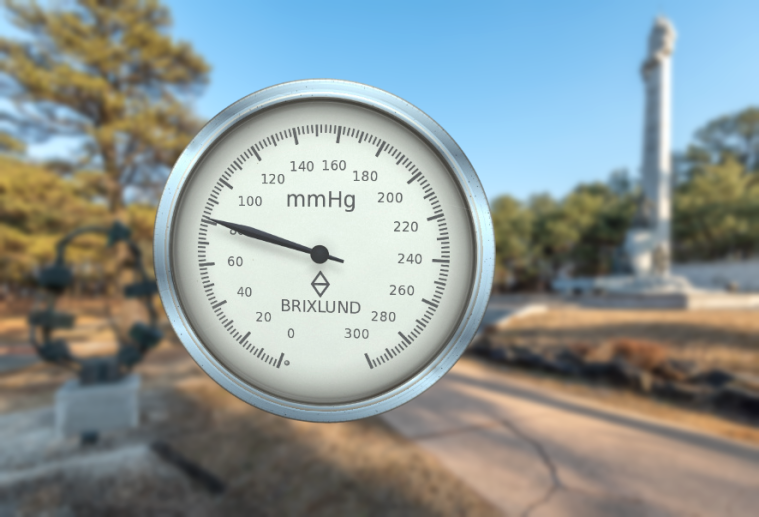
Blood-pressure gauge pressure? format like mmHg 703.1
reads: mmHg 82
